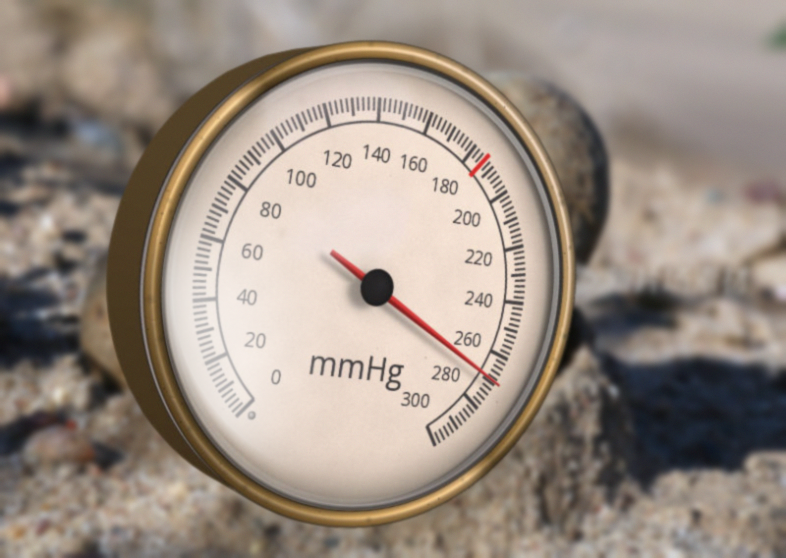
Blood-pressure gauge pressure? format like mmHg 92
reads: mmHg 270
